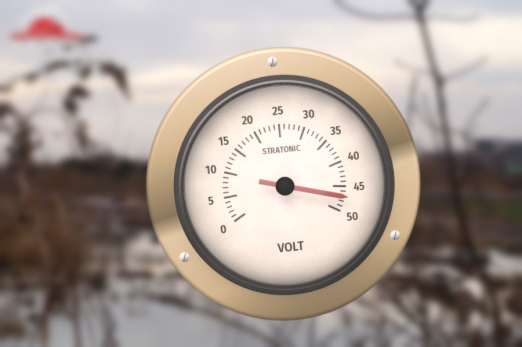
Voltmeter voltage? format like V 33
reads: V 47
